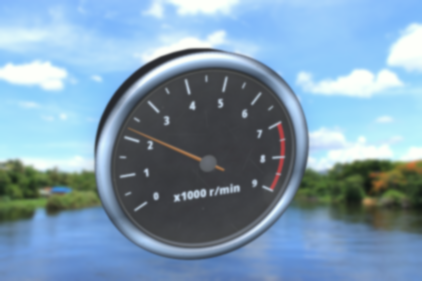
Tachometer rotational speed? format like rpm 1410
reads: rpm 2250
